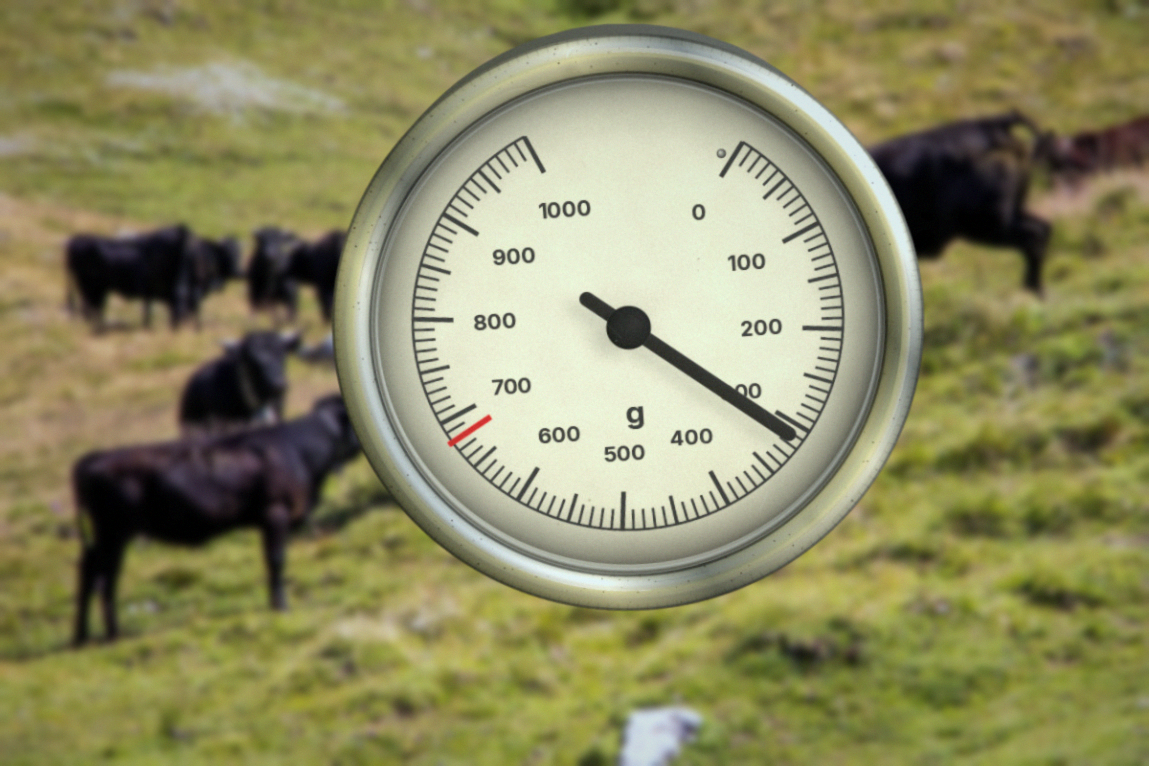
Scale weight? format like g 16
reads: g 310
